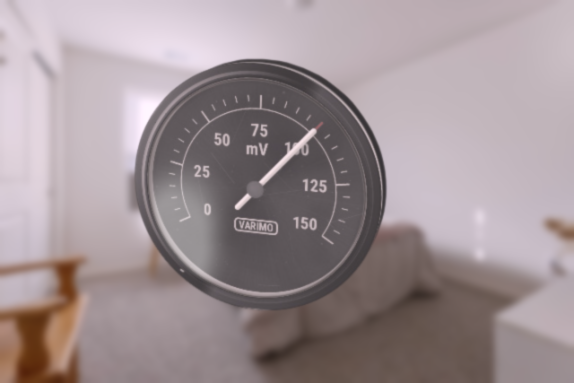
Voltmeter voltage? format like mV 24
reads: mV 100
